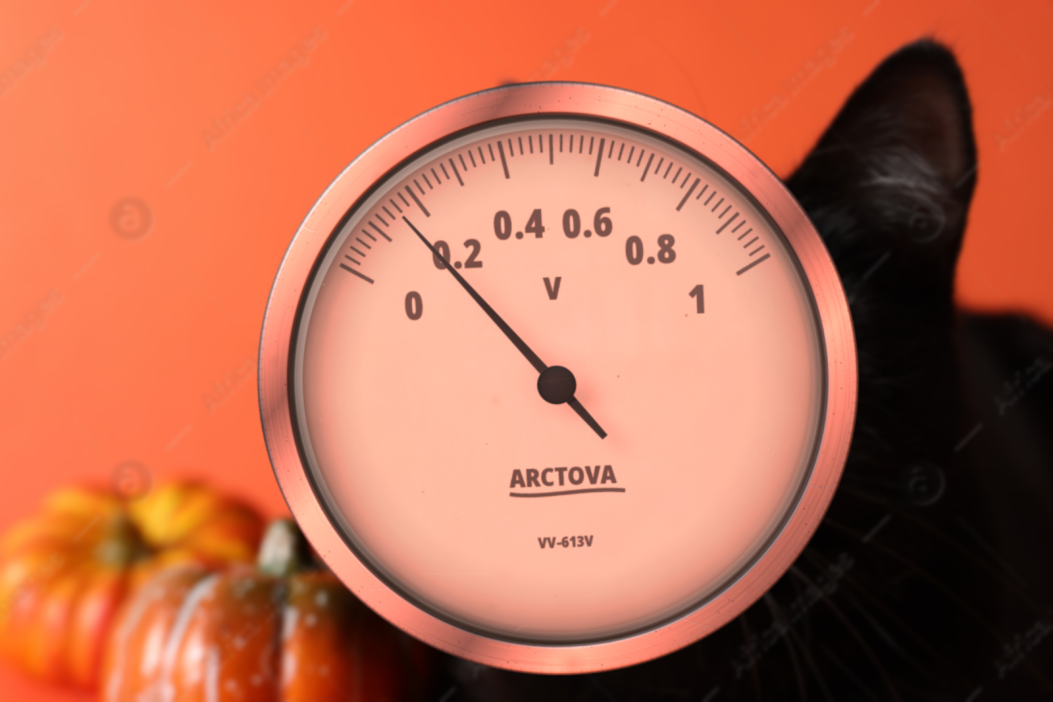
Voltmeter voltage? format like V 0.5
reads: V 0.16
